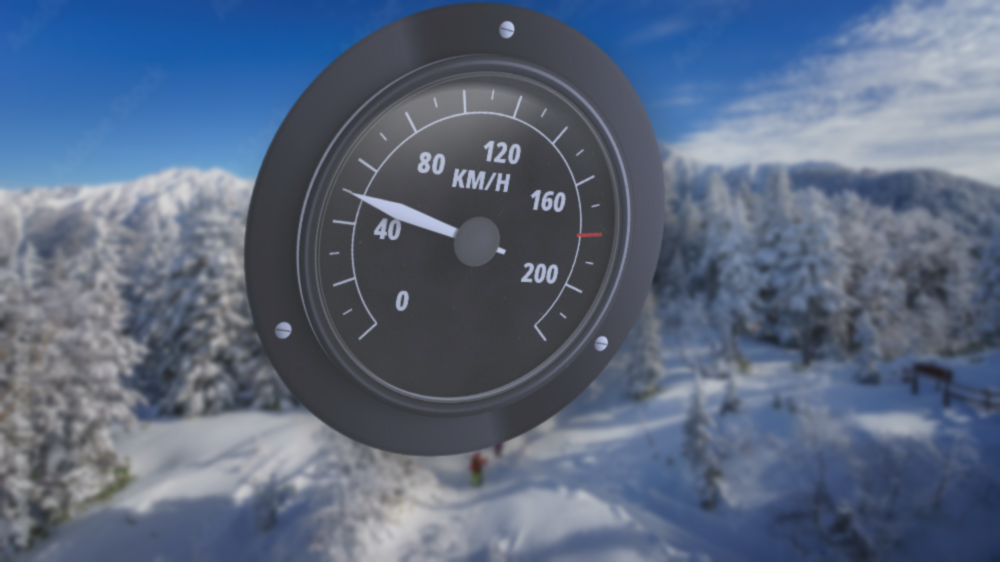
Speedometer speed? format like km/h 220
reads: km/h 50
